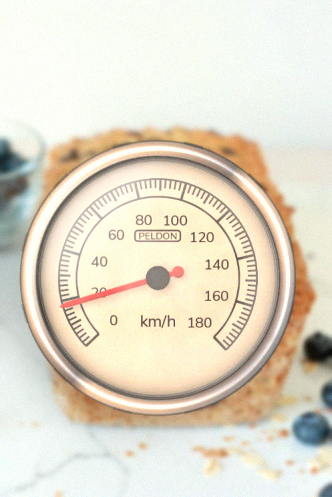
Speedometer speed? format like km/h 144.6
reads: km/h 18
